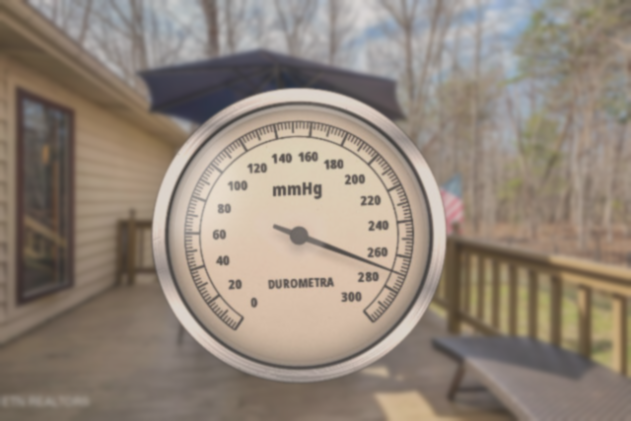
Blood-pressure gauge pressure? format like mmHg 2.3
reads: mmHg 270
